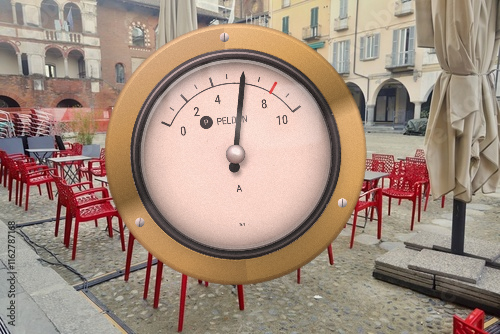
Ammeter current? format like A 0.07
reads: A 6
